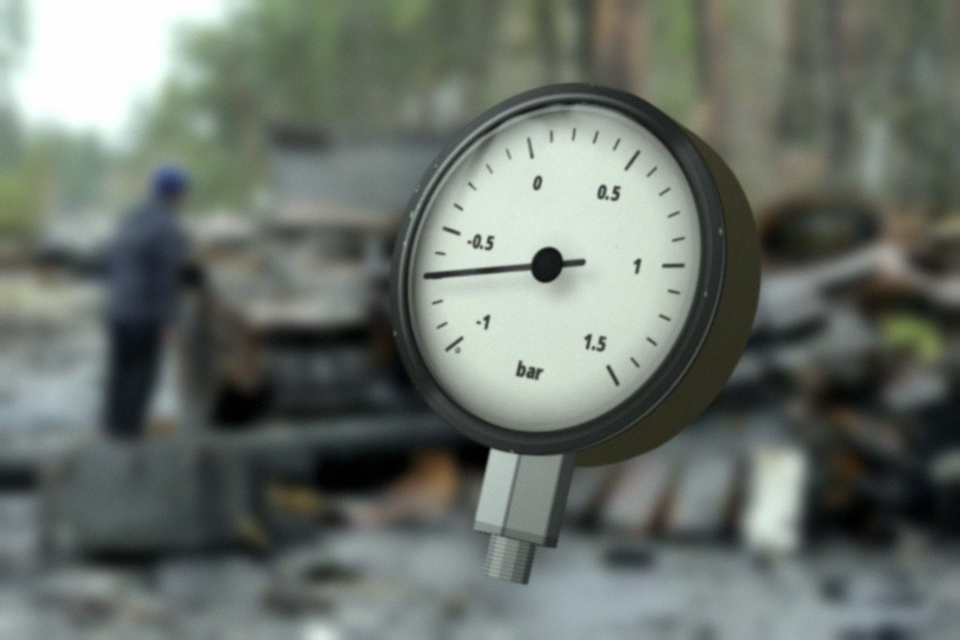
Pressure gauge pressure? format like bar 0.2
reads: bar -0.7
